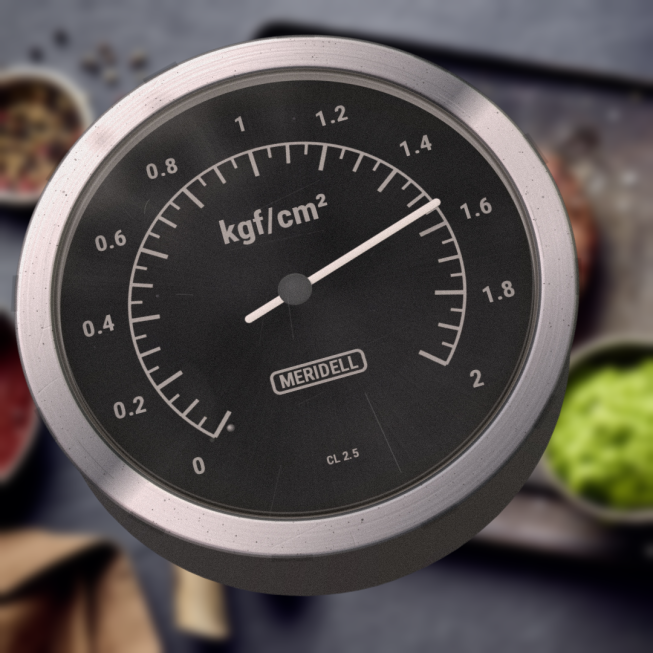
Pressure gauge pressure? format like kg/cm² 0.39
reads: kg/cm² 1.55
